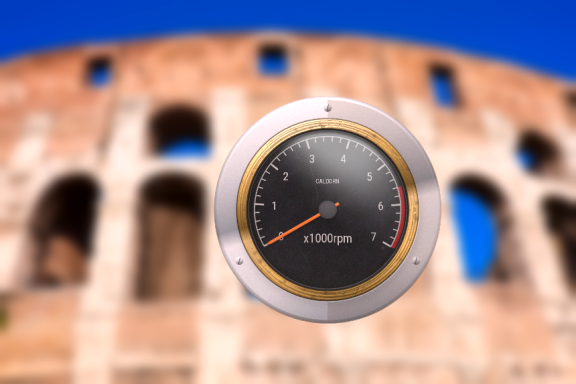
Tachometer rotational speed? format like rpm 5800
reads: rpm 0
